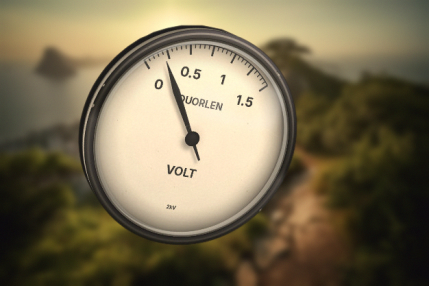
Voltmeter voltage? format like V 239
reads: V 0.2
